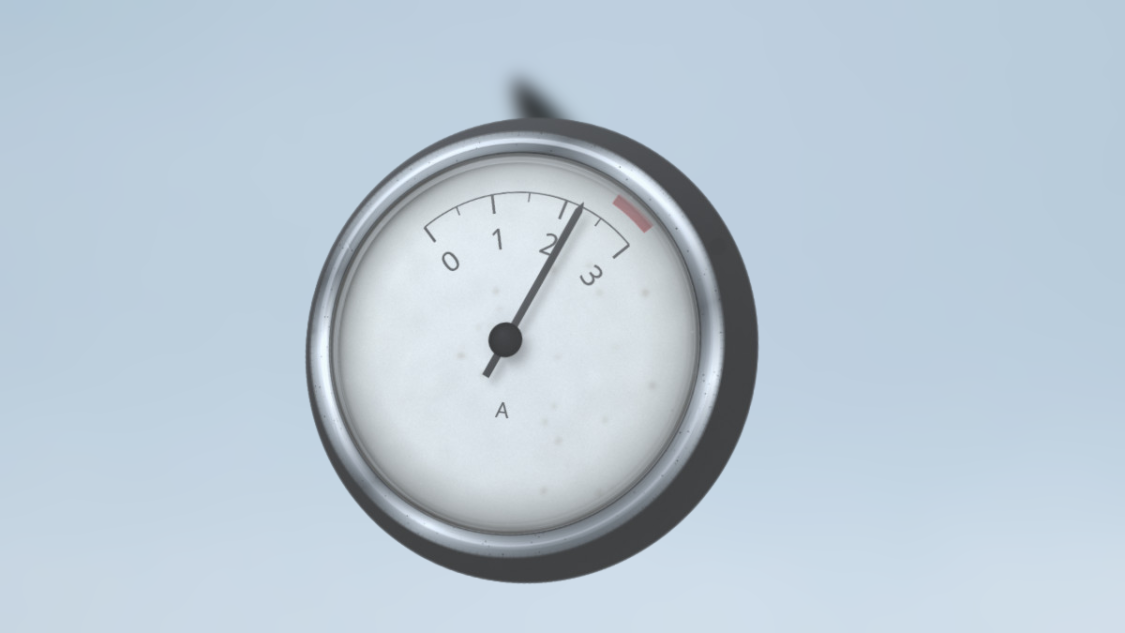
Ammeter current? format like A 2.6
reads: A 2.25
